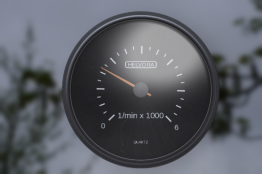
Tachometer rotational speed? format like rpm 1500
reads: rpm 1625
